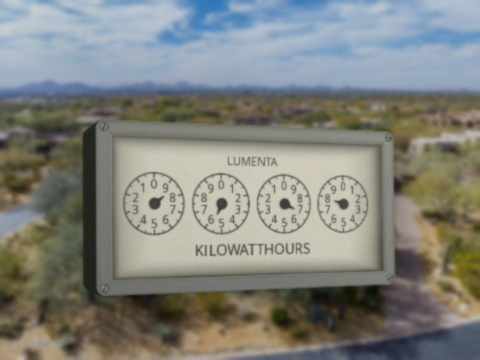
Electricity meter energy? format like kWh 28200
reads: kWh 8568
